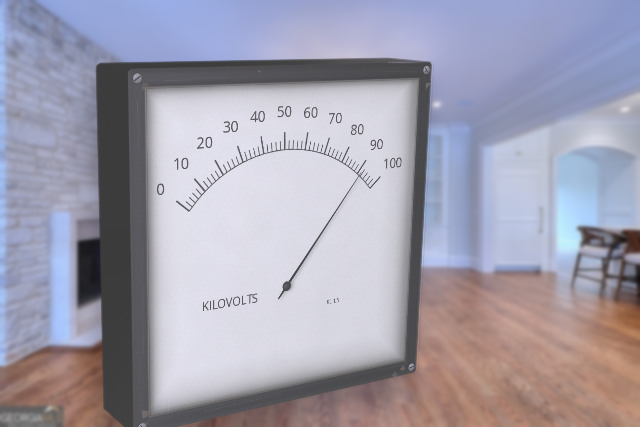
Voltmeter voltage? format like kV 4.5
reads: kV 90
